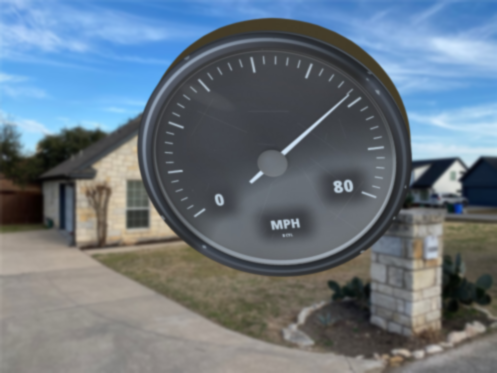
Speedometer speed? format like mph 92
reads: mph 58
